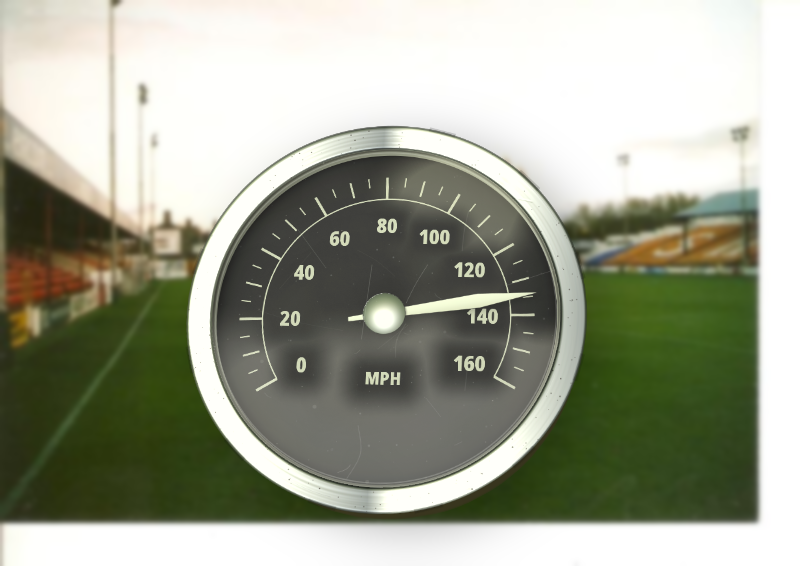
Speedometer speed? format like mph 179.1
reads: mph 135
